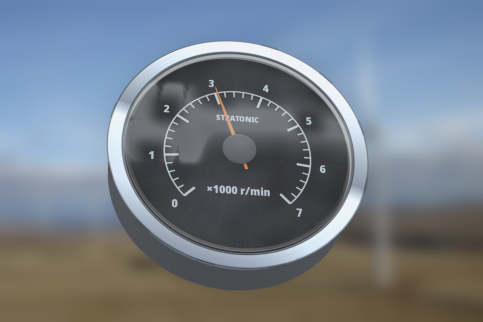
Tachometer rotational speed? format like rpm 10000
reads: rpm 3000
